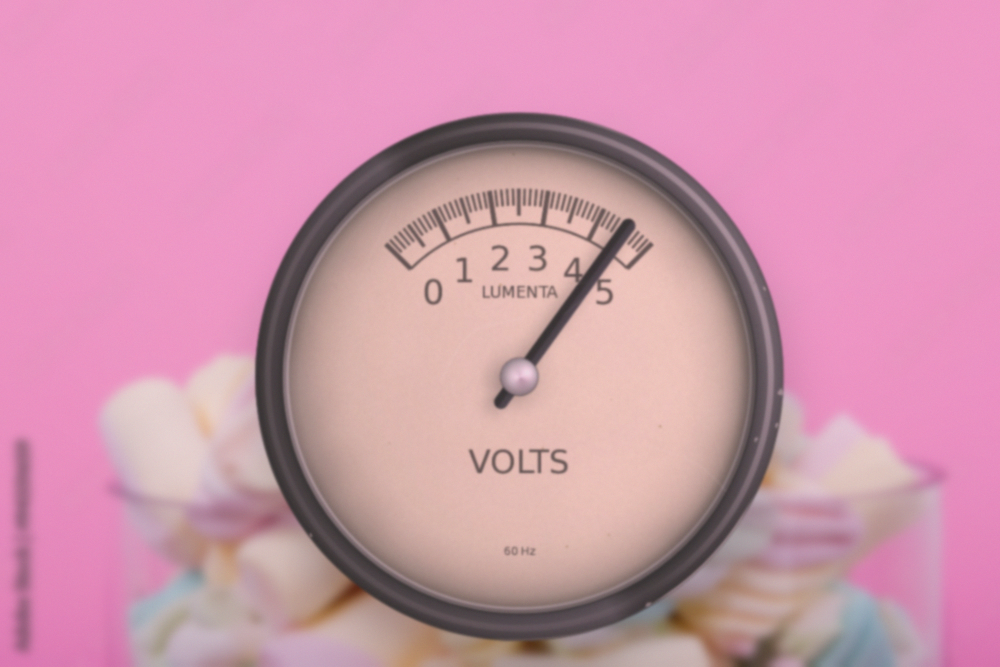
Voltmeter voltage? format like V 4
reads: V 4.5
